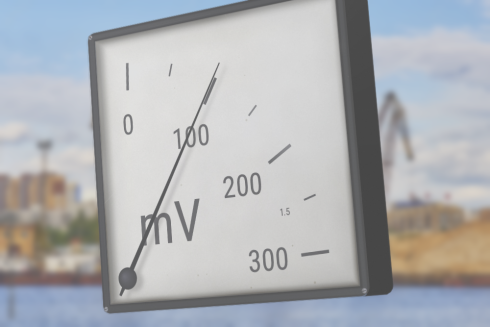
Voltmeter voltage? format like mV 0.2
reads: mV 100
